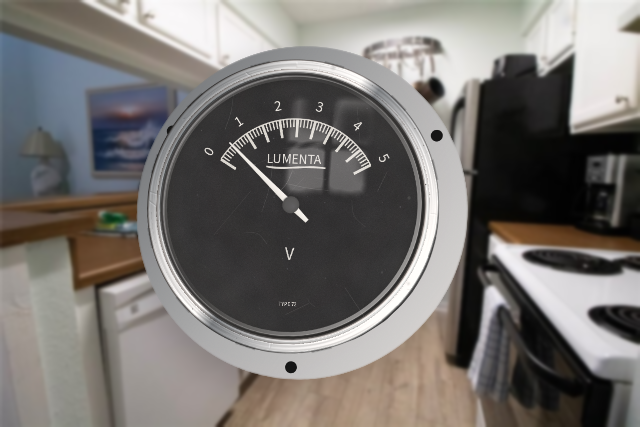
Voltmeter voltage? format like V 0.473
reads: V 0.5
